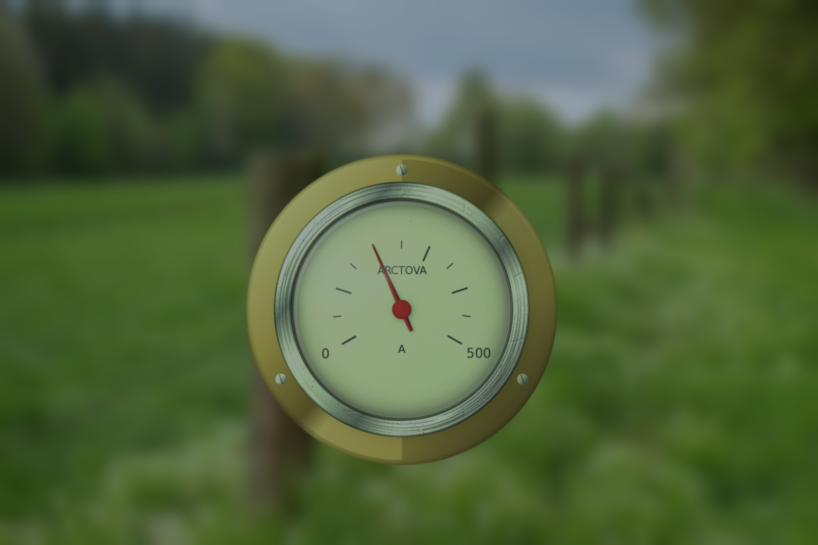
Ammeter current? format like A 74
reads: A 200
